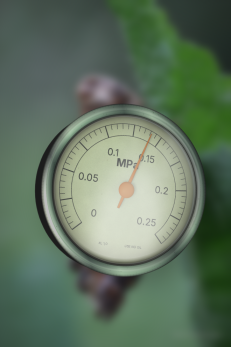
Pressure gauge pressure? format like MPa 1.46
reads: MPa 0.14
